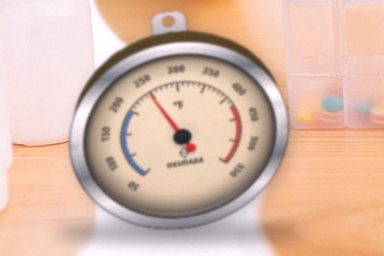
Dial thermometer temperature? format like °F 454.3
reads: °F 250
